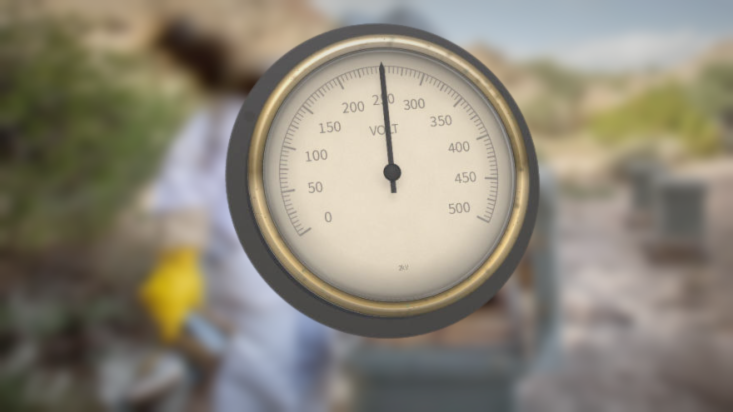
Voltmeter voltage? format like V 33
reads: V 250
